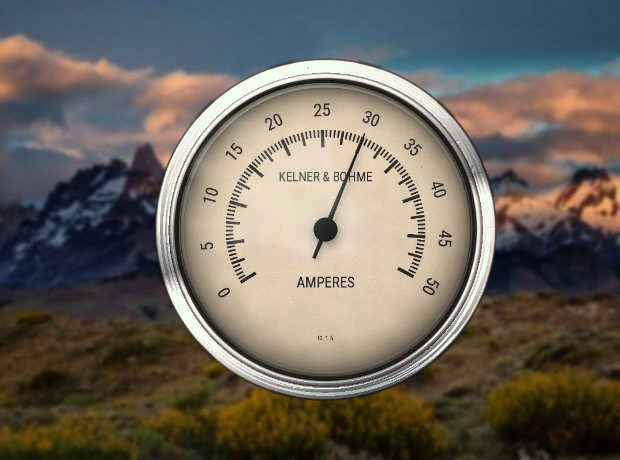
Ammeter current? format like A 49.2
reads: A 30
